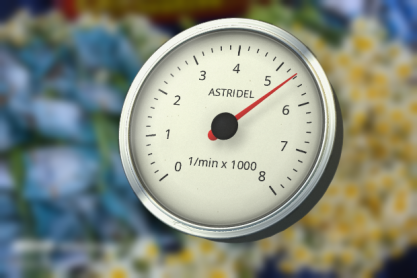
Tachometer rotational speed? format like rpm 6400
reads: rpm 5400
